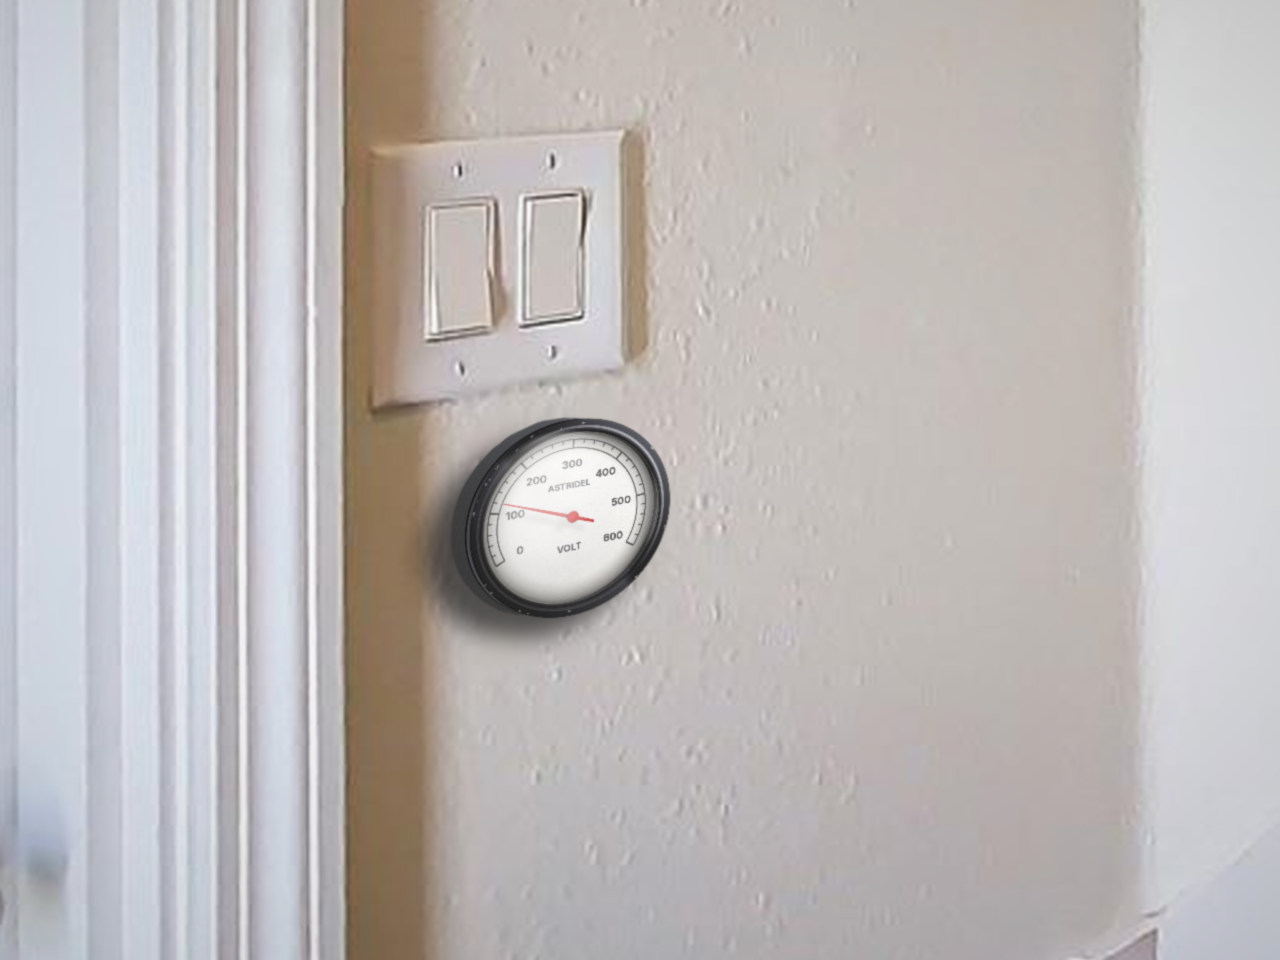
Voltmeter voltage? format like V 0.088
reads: V 120
